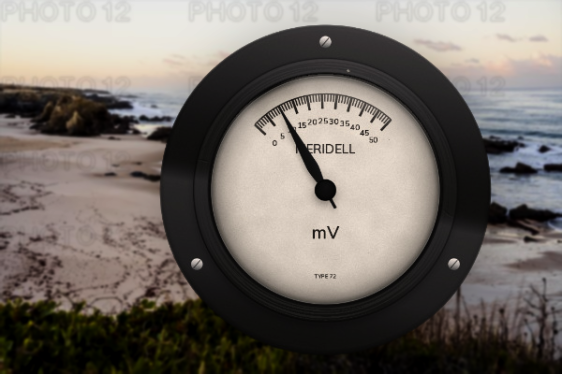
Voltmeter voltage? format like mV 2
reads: mV 10
